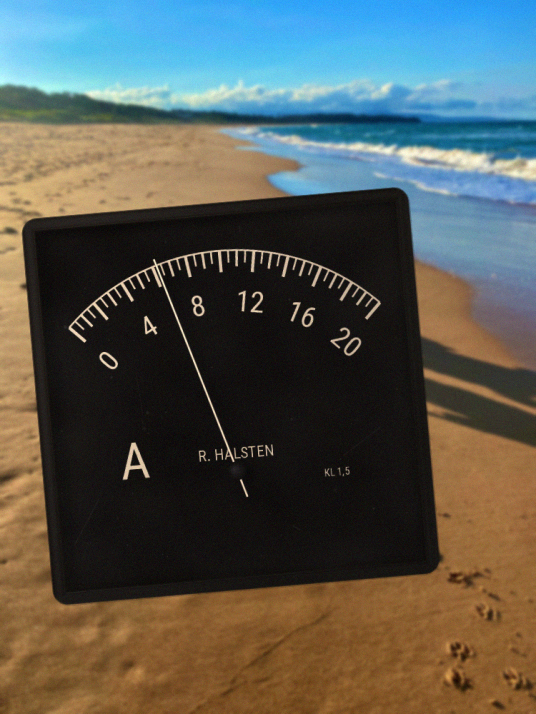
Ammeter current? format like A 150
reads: A 6.25
